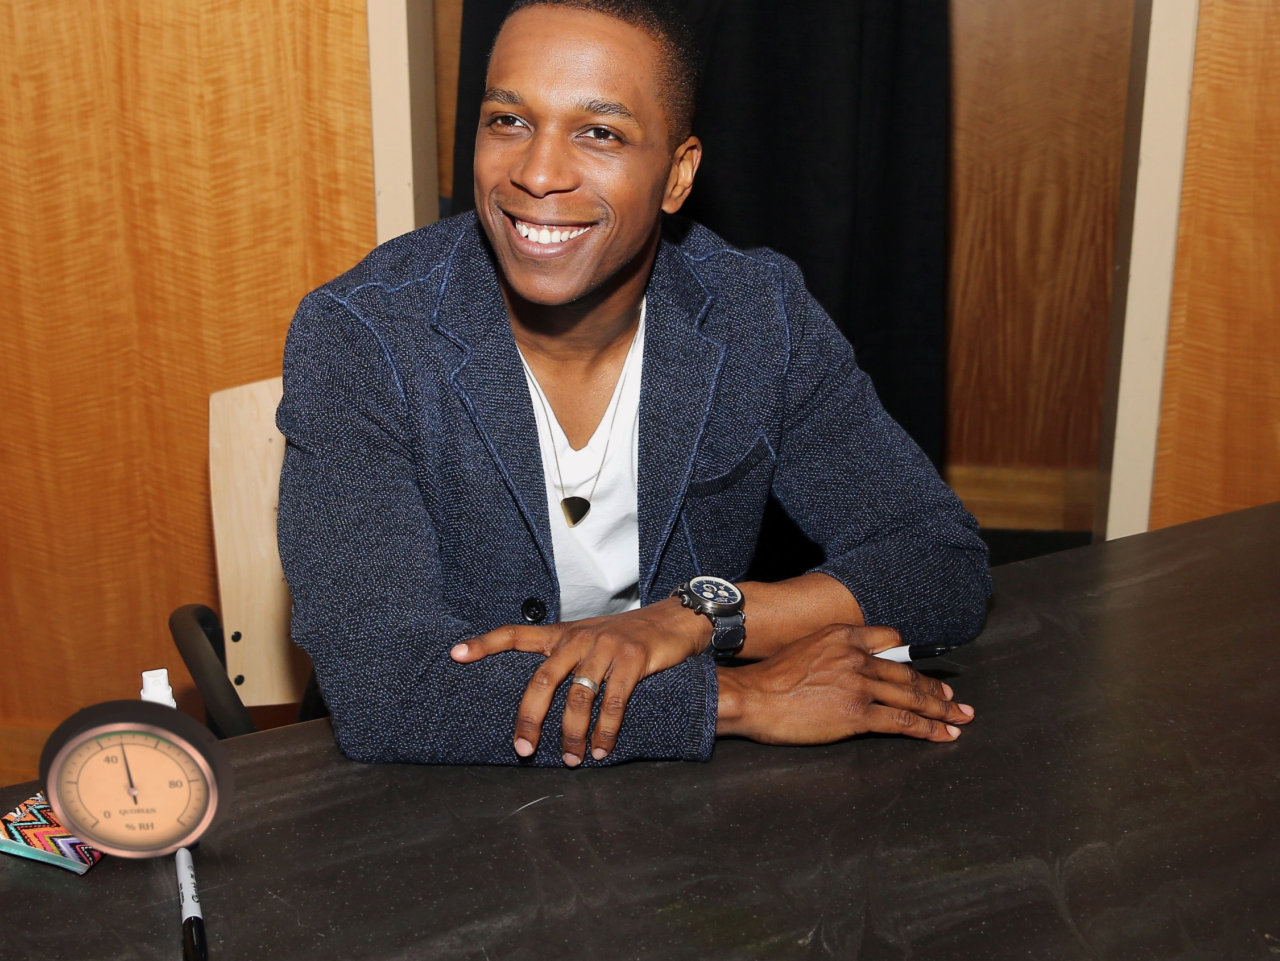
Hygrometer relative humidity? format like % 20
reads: % 48
